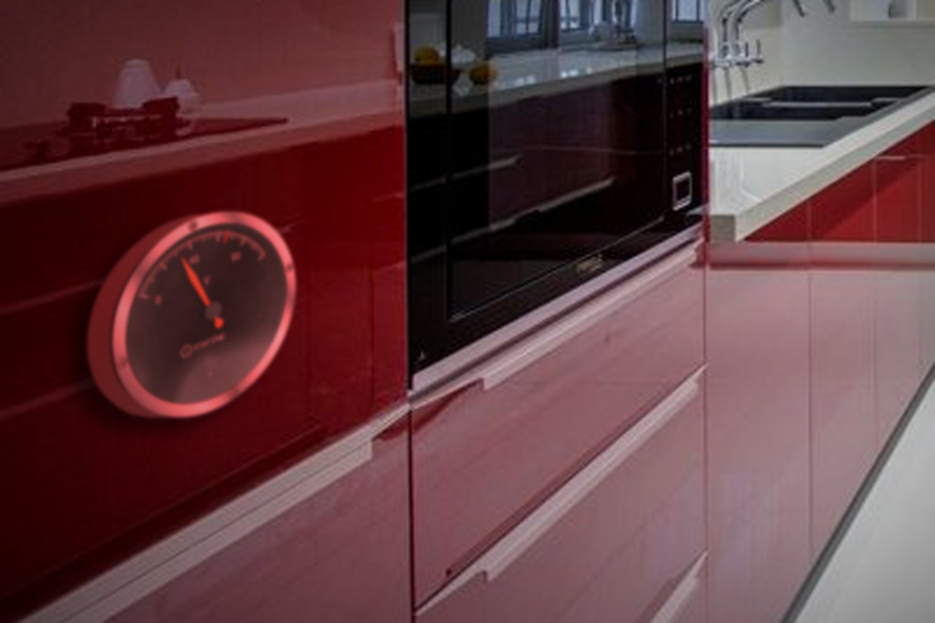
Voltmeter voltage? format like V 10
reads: V 30
